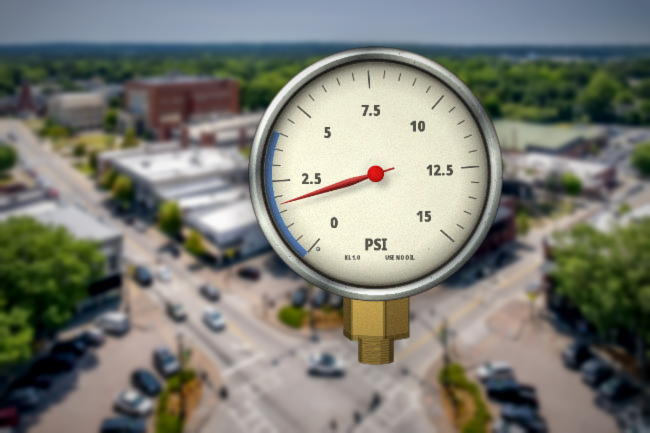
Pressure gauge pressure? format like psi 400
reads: psi 1.75
